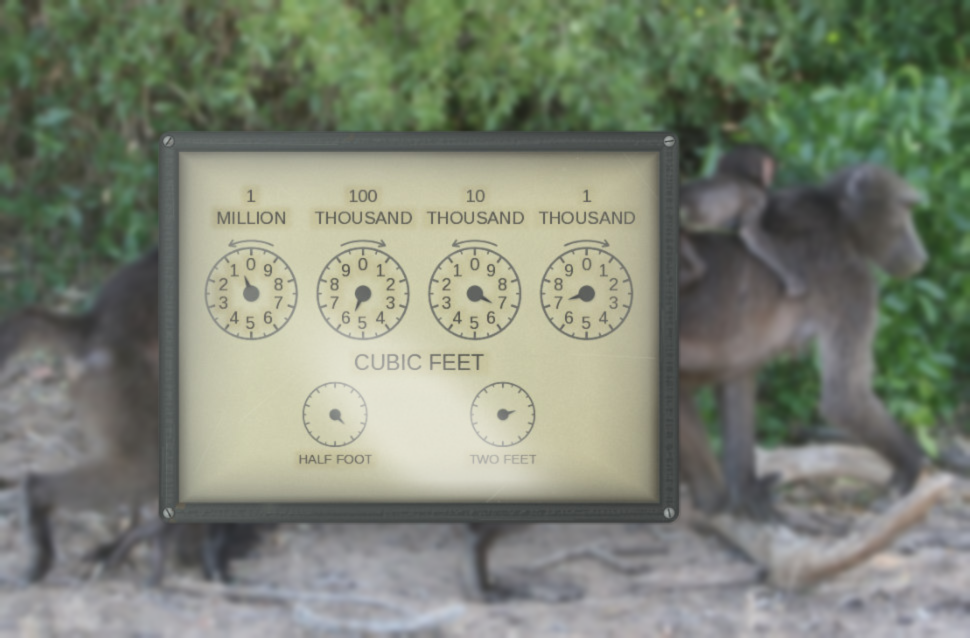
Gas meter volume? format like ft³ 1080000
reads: ft³ 56700
